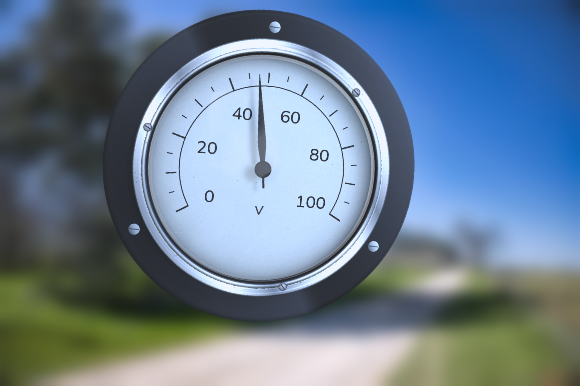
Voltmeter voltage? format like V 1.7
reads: V 47.5
